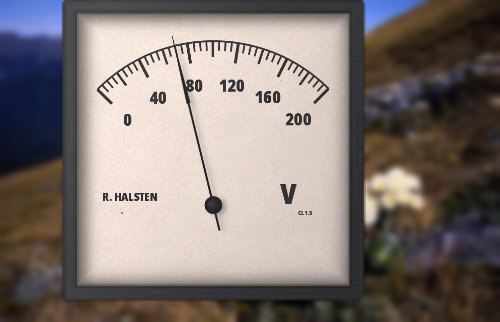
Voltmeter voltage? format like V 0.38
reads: V 70
